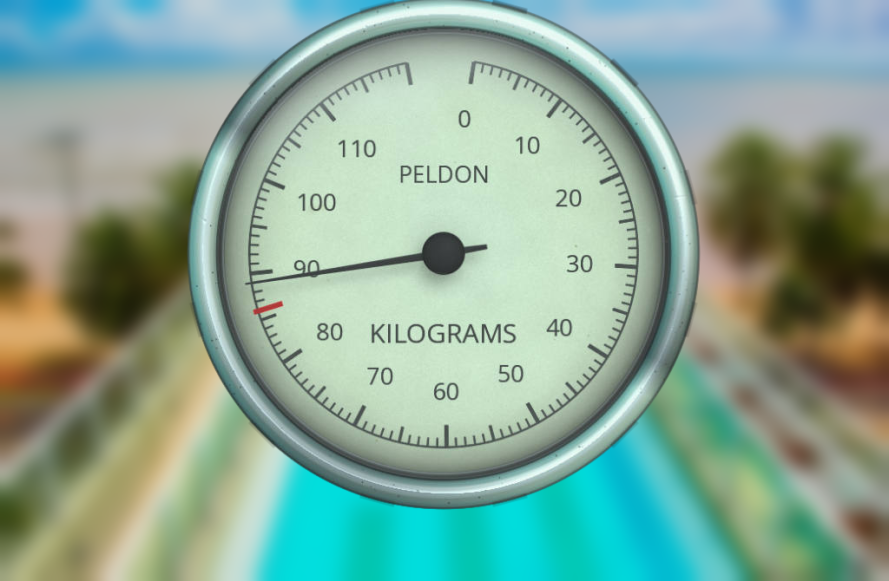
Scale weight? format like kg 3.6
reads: kg 89
